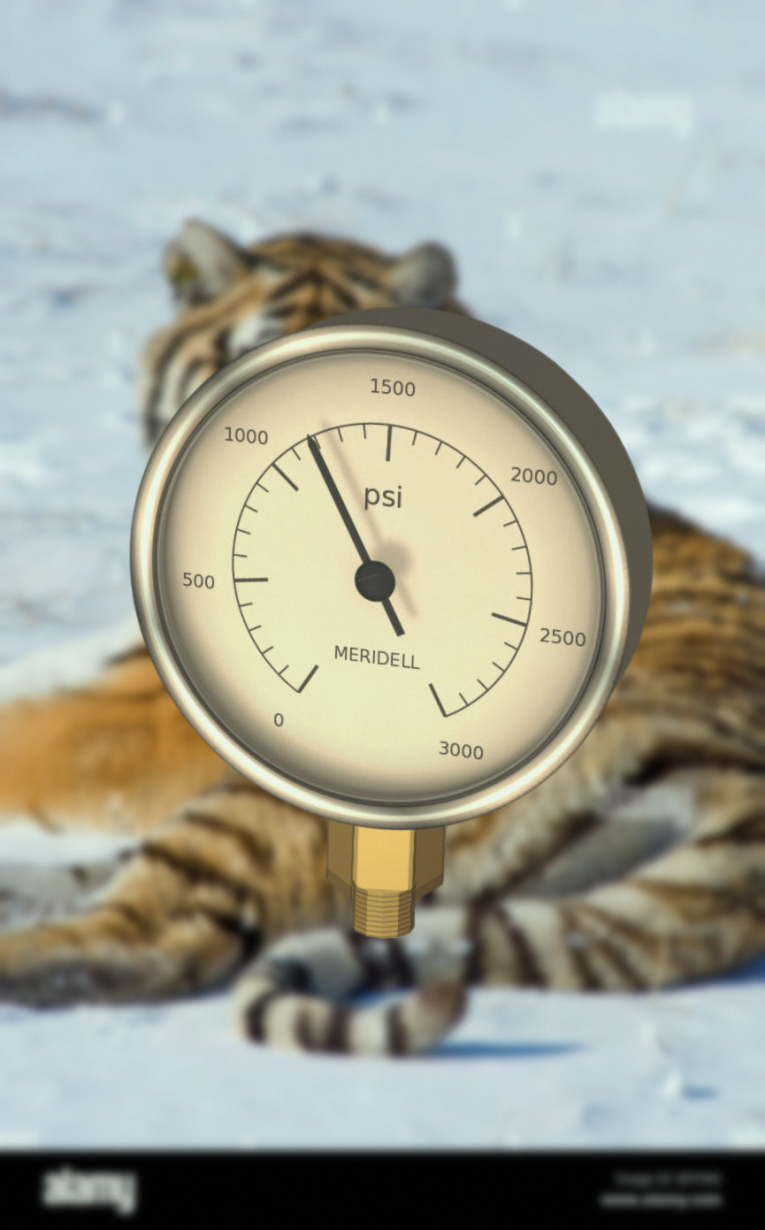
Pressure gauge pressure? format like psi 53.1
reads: psi 1200
